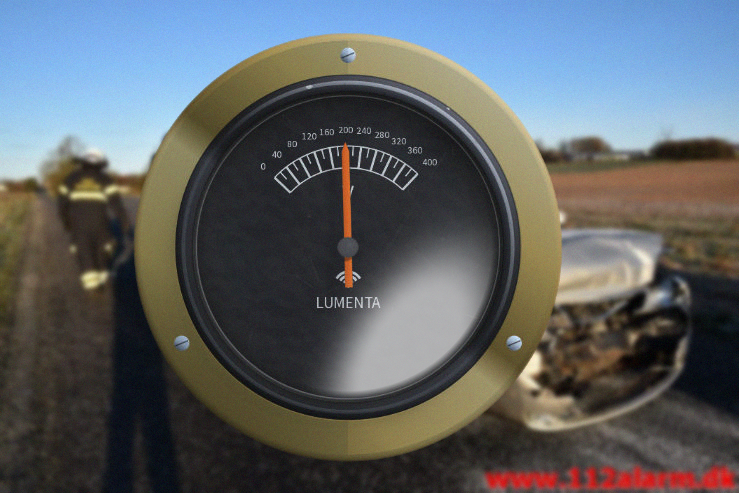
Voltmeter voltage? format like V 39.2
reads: V 200
